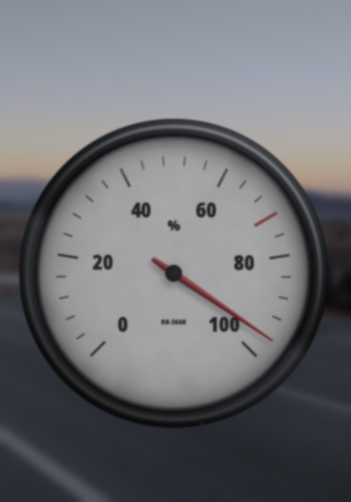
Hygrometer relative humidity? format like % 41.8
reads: % 96
